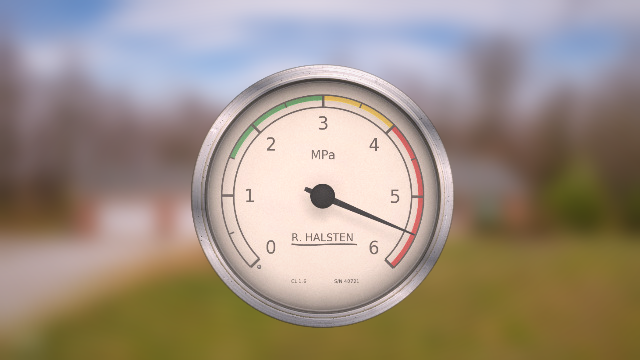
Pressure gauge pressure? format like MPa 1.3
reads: MPa 5.5
